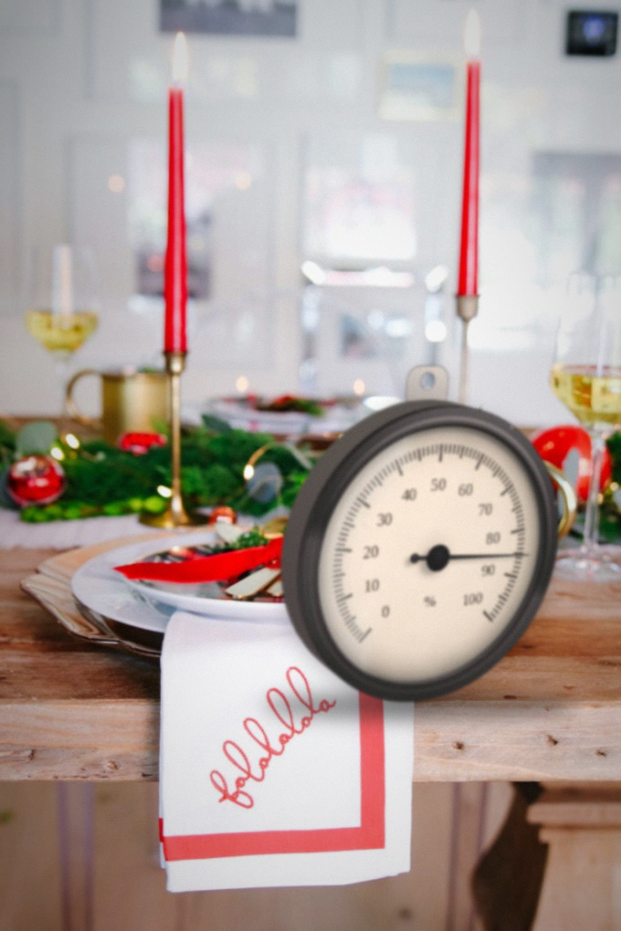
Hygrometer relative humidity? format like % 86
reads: % 85
